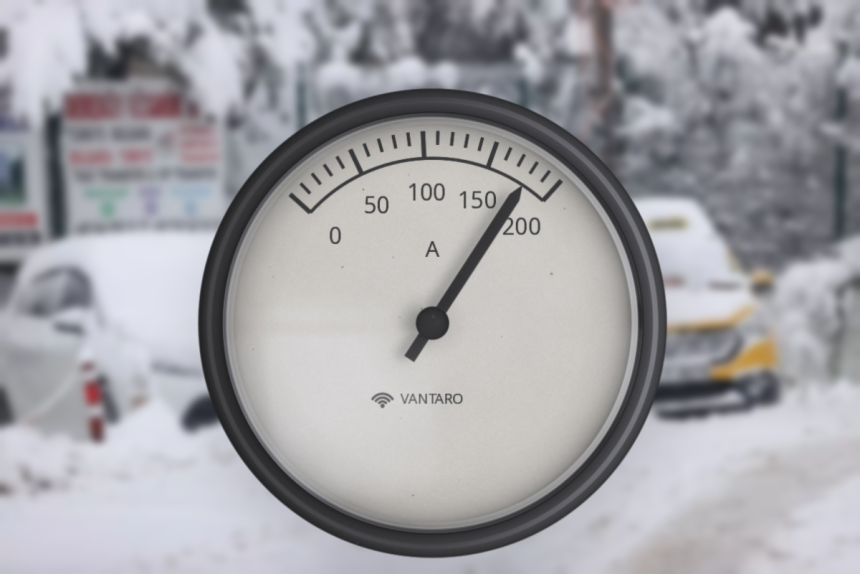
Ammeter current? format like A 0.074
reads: A 180
